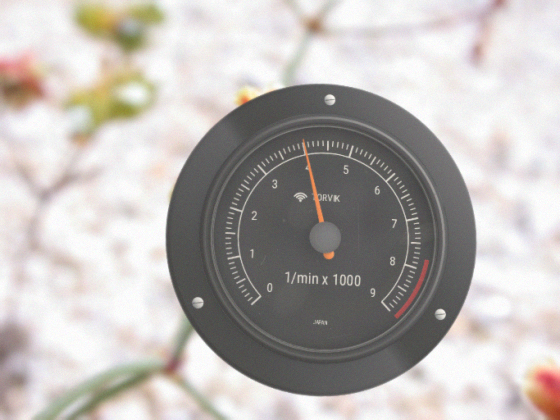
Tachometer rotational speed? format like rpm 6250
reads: rpm 4000
